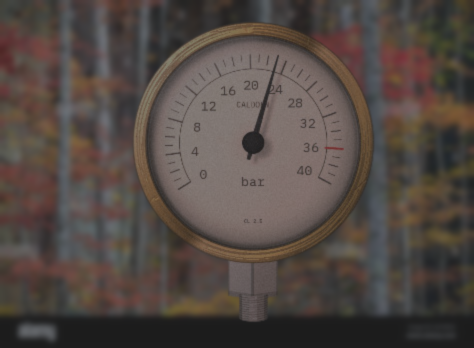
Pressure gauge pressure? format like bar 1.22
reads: bar 23
